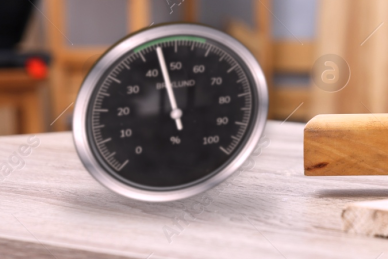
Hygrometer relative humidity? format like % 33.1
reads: % 45
